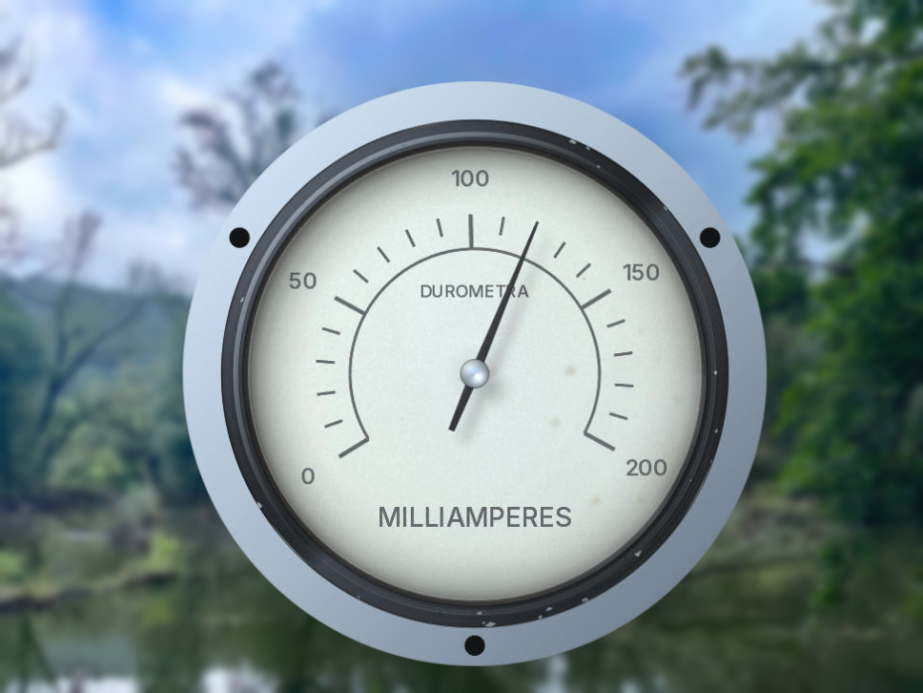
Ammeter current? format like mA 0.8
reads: mA 120
